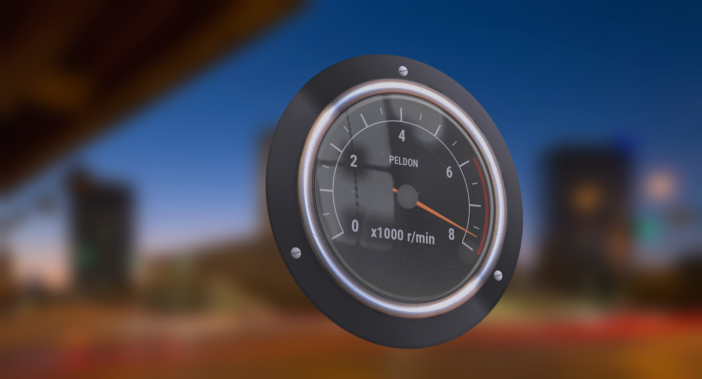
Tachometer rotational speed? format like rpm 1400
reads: rpm 7750
